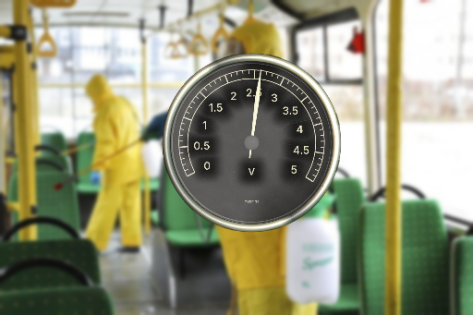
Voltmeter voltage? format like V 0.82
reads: V 2.6
